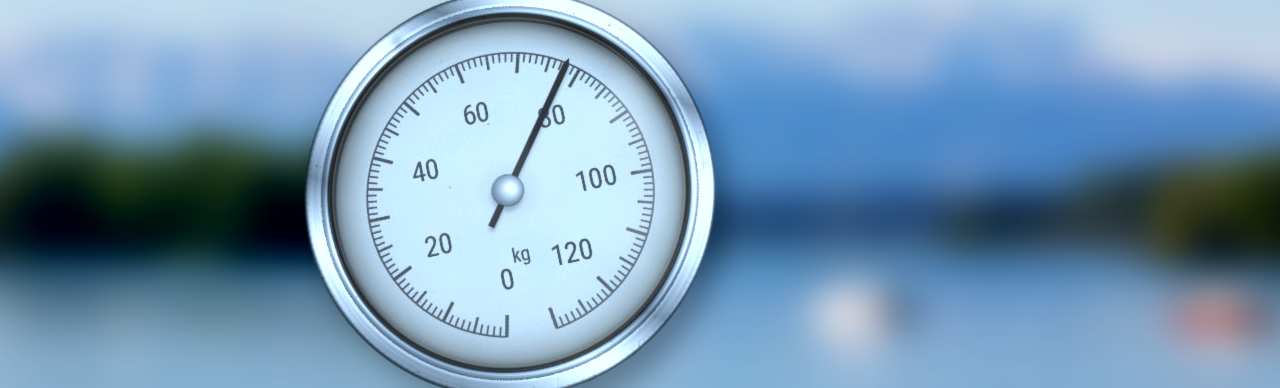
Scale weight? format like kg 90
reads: kg 78
